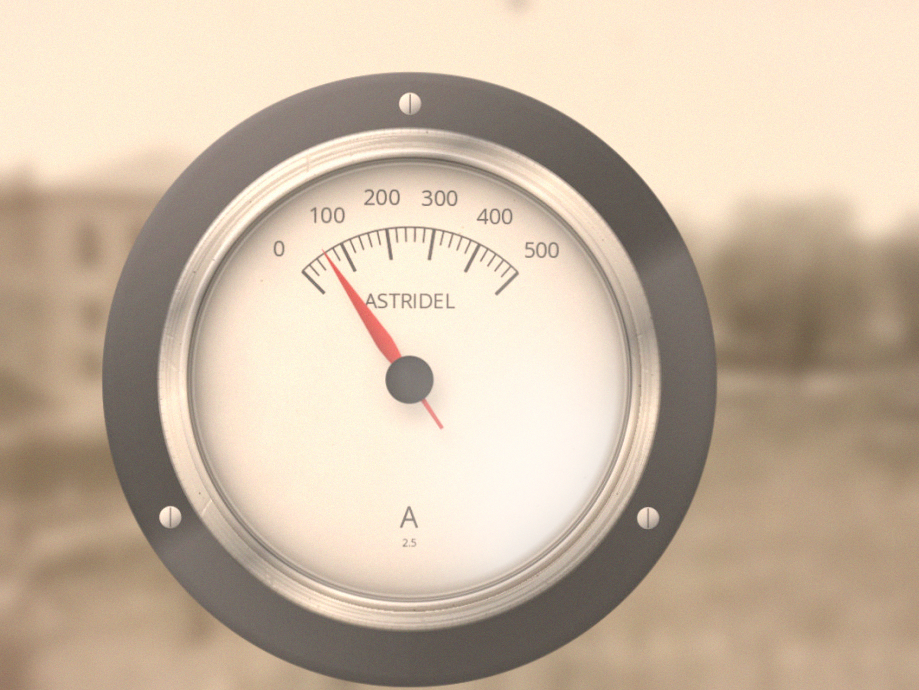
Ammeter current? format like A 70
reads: A 60
